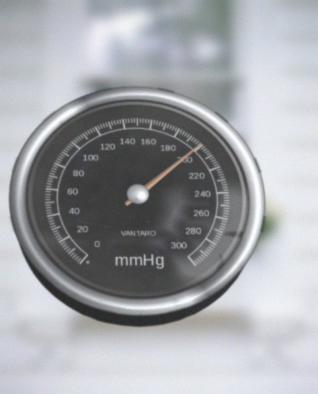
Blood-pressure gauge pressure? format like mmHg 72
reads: mmHg 200
